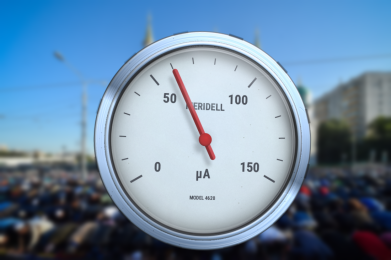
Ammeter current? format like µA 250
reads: µA 60
